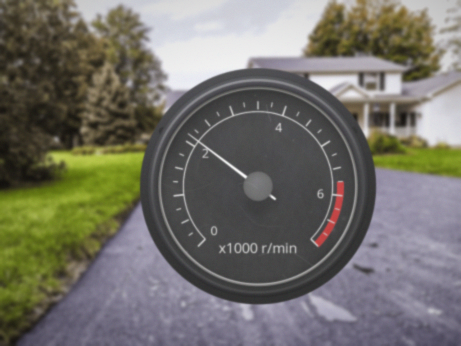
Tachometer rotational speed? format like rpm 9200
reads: rpm 2125
